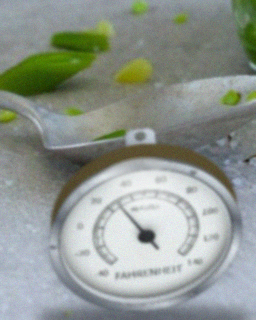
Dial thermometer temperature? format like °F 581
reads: °F 30
